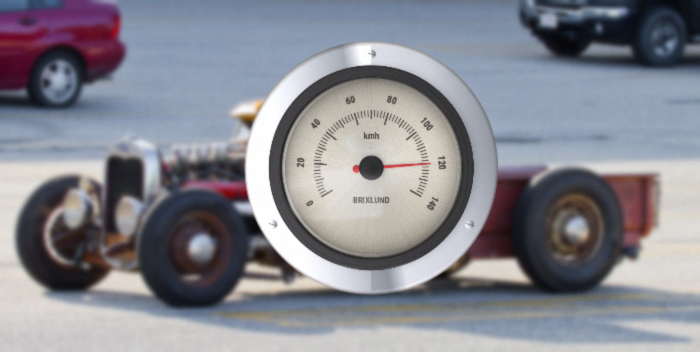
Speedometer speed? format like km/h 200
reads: km/h 120
